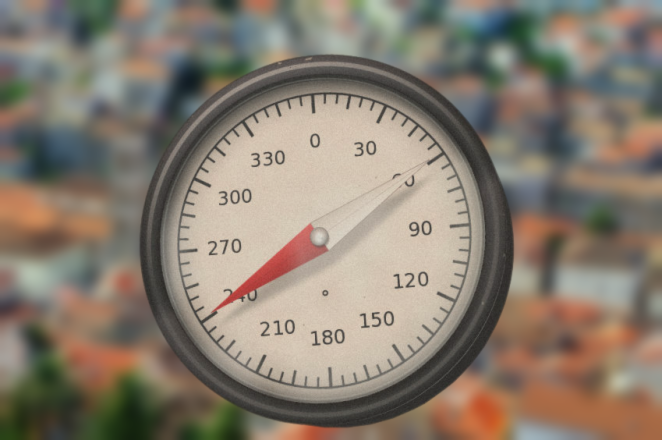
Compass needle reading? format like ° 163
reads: ° 240
